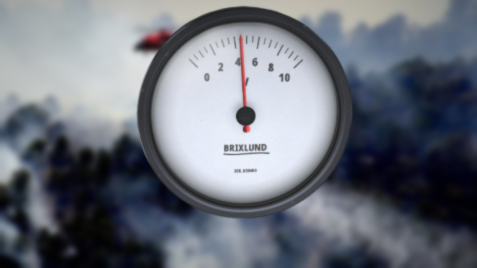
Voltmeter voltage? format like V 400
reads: V 4.5
